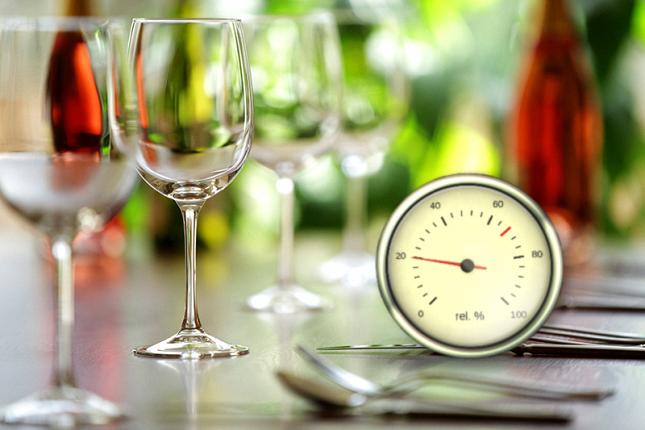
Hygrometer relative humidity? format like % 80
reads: % 20
